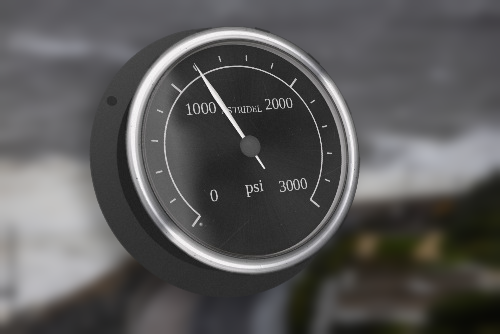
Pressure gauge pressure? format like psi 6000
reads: psi 1200
